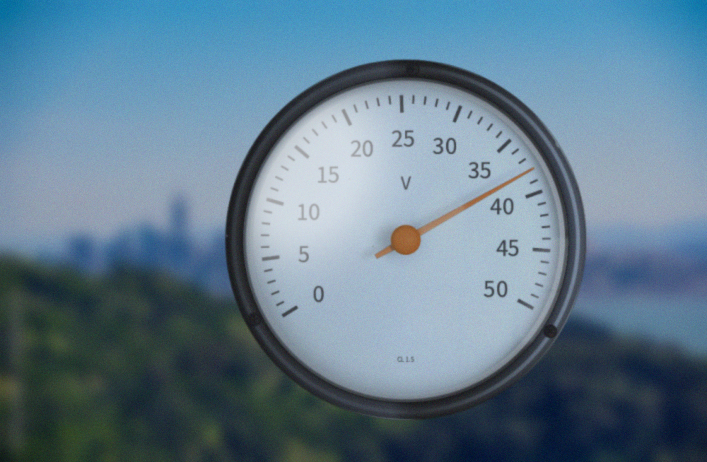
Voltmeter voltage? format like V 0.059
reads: V 38
